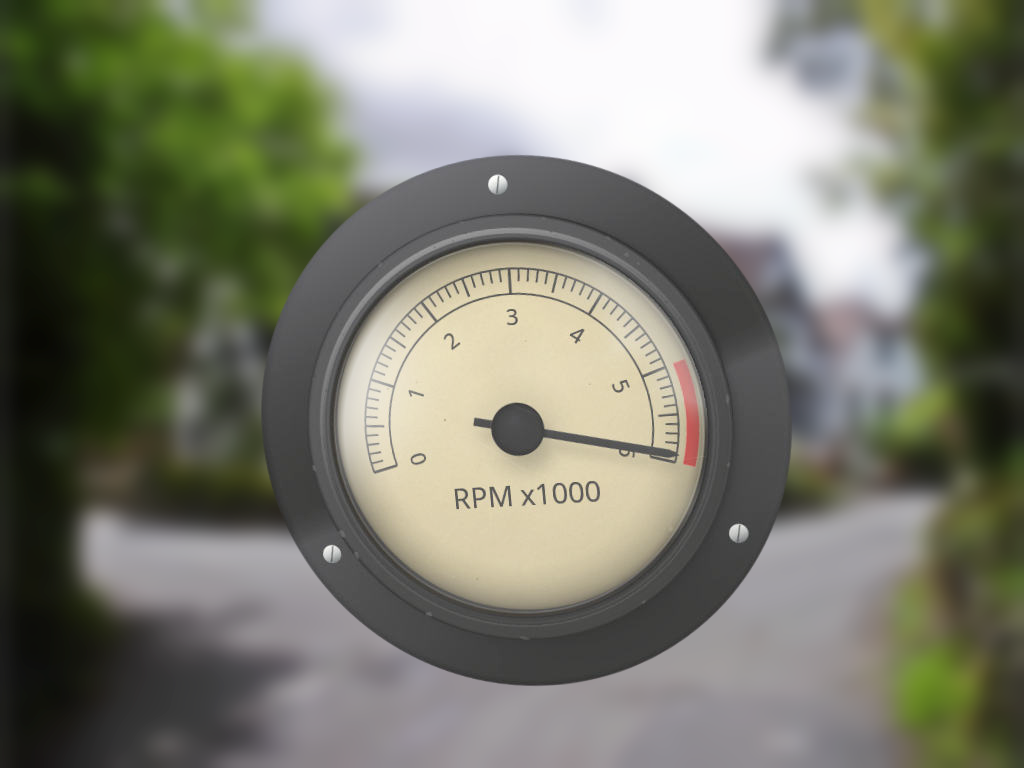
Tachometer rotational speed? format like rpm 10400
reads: rpm 5900
